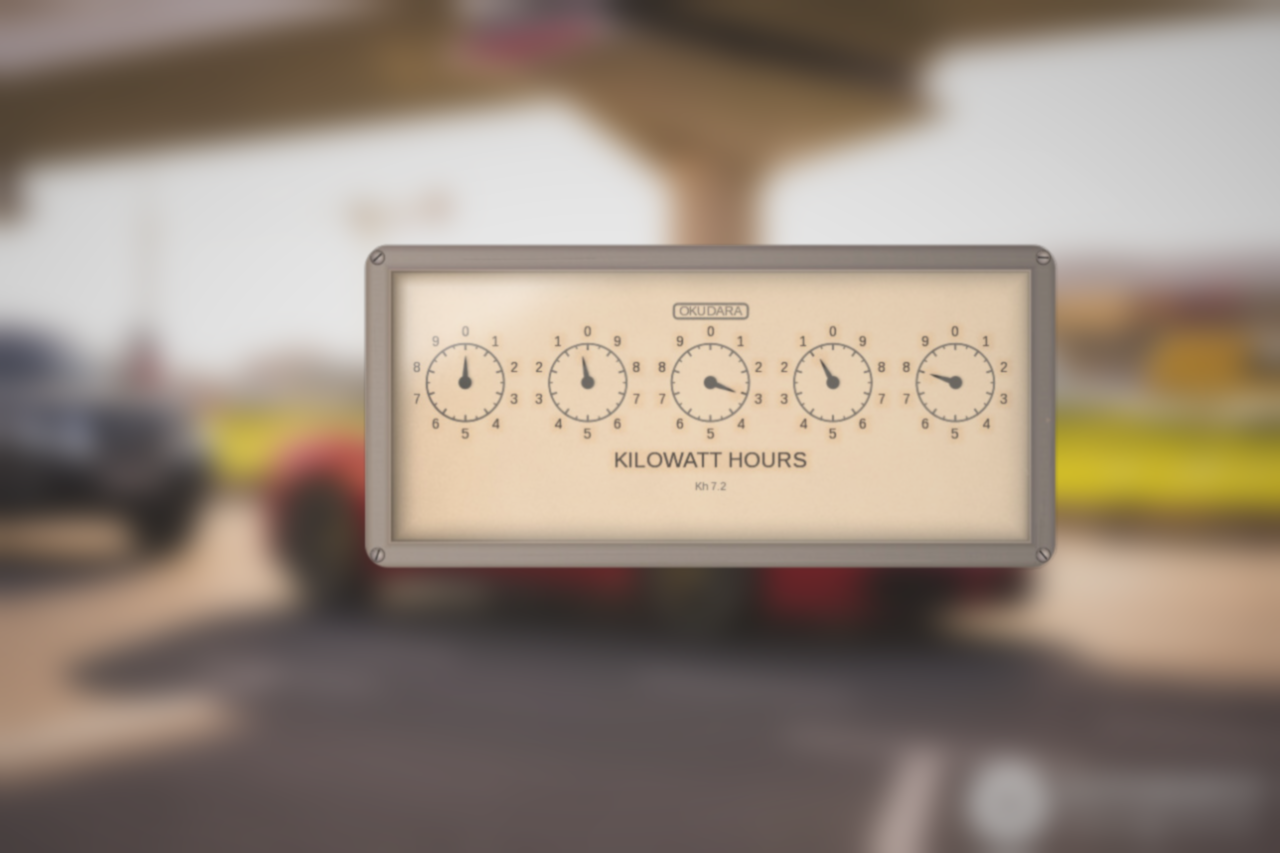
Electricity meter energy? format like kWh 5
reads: kWh 308
